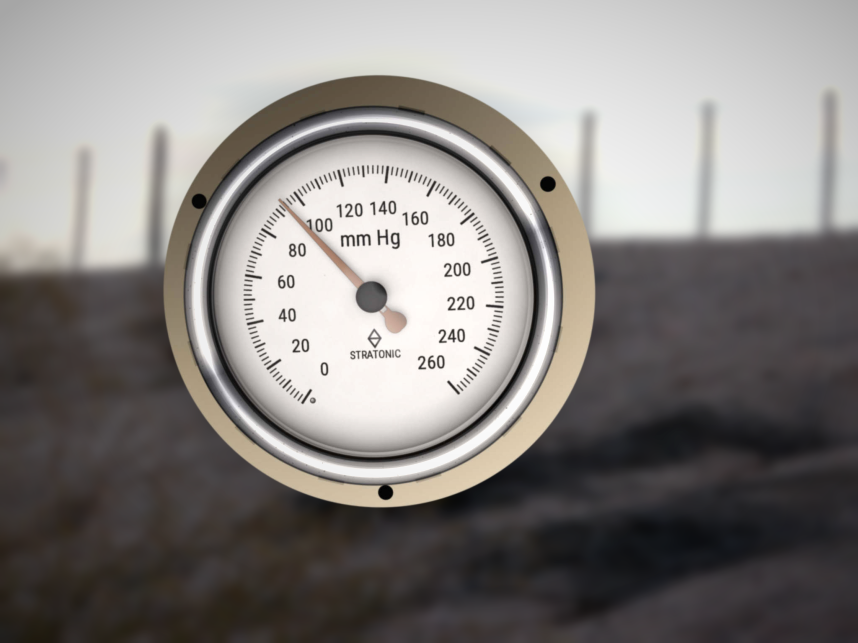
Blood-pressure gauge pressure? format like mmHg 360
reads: mmHg 94
